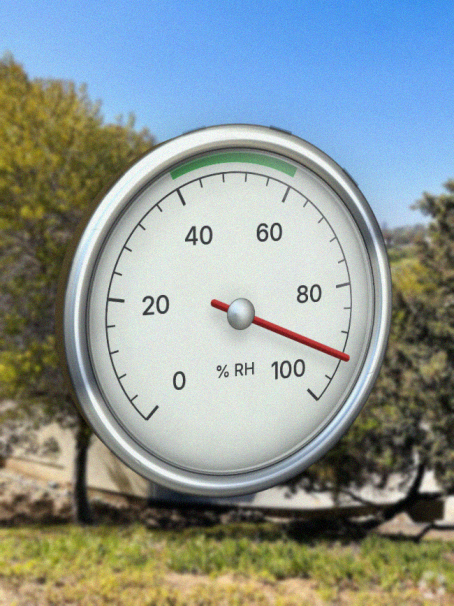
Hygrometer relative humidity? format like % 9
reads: % 92
